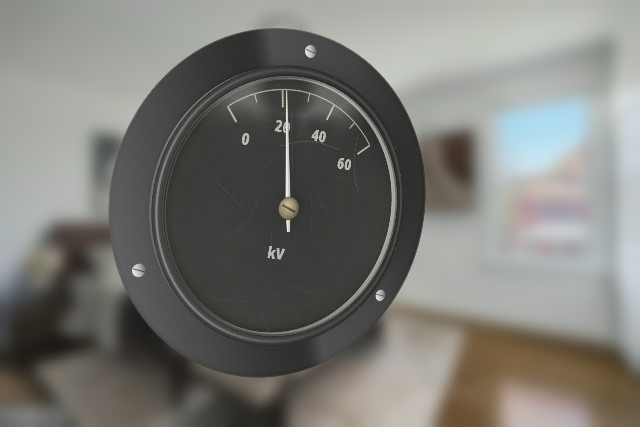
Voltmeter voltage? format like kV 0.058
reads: kV 20
